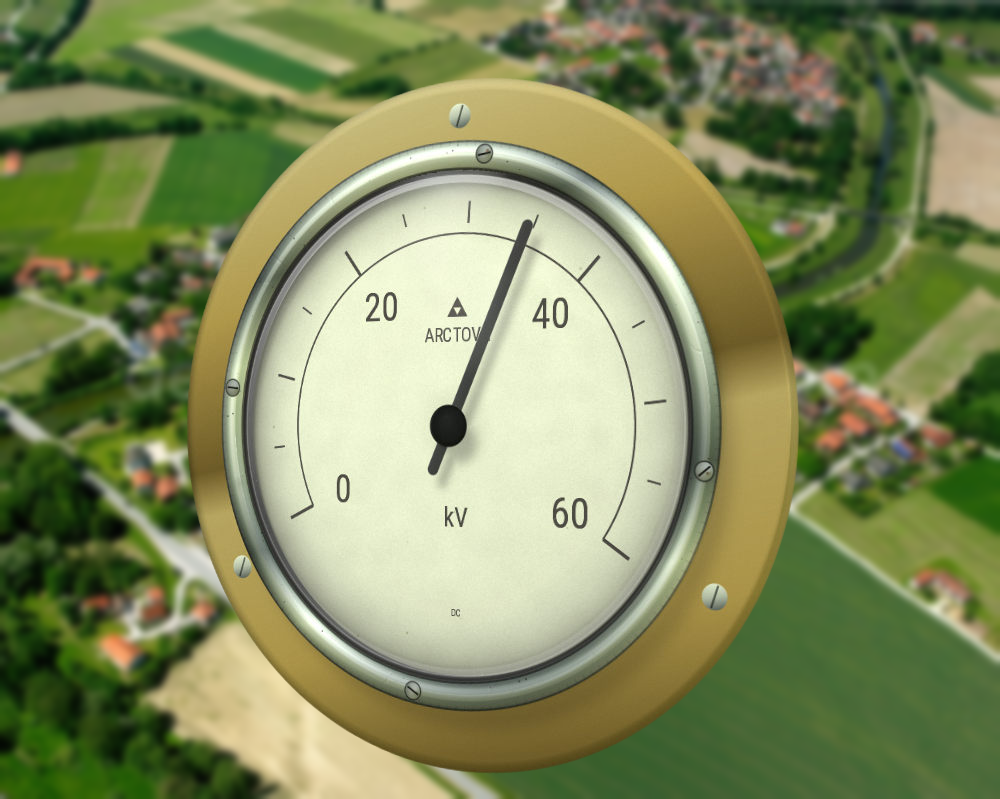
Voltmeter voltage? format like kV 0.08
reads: kV 35
